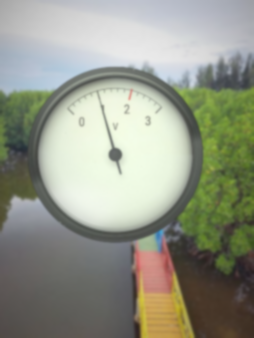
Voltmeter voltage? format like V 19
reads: V 1
